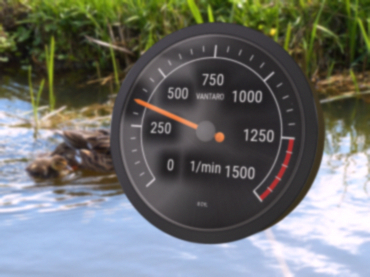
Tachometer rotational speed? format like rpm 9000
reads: rpm 350
